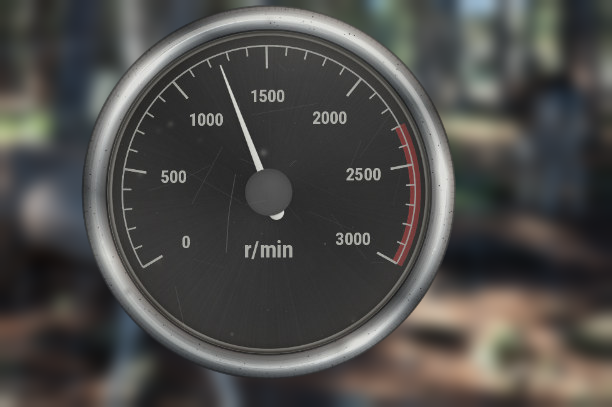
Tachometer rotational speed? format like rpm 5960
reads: rpm 1250
